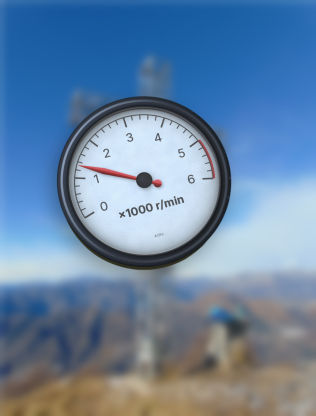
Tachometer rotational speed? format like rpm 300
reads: rpm 1300
